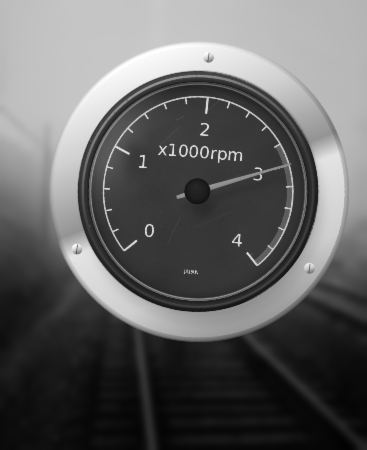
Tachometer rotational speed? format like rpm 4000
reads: rpm 3000
